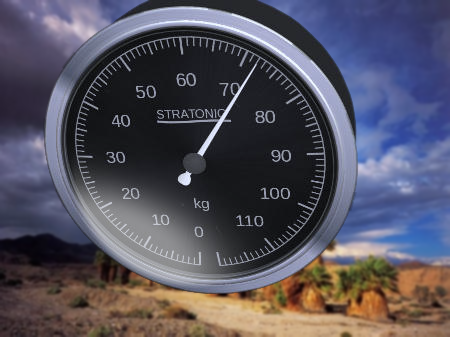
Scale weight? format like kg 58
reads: kg 72
